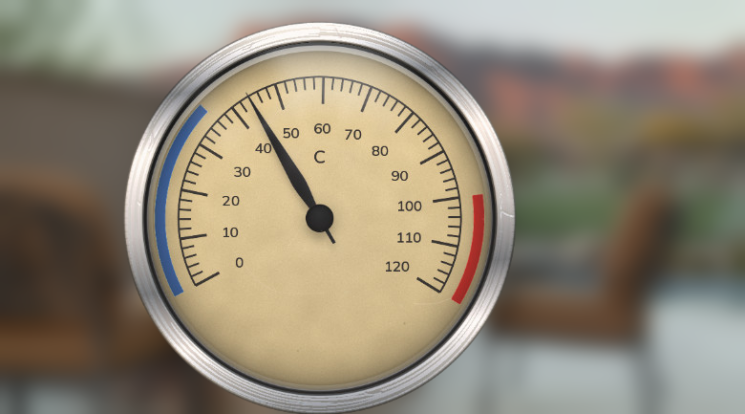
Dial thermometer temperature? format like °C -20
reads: °C 44
